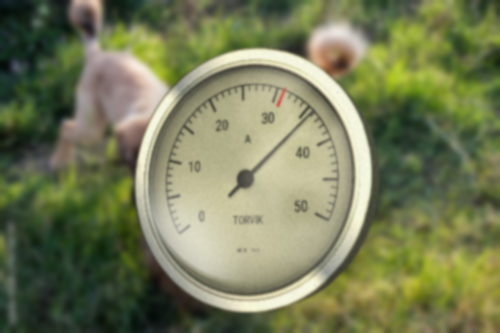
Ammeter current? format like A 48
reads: A 36
